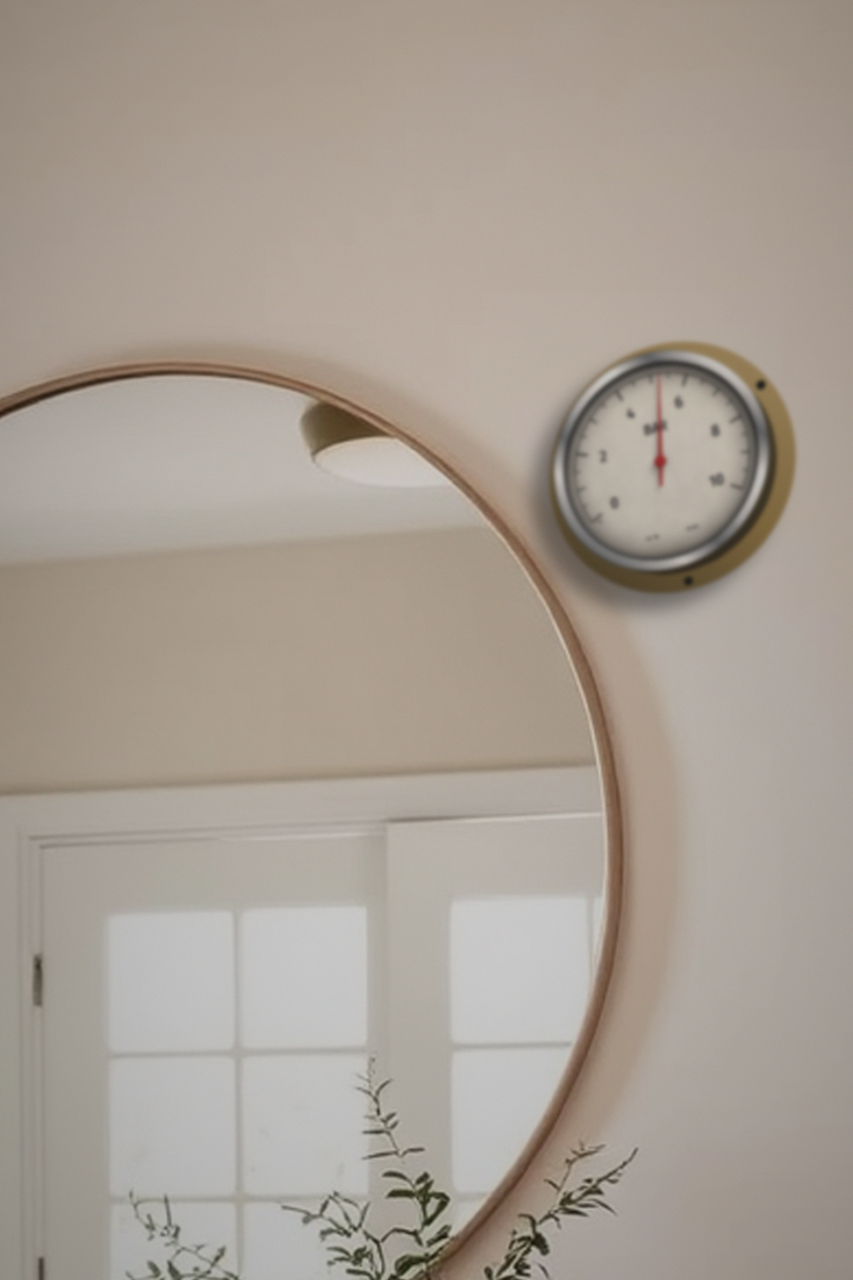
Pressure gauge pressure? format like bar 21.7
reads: bar 5.25
